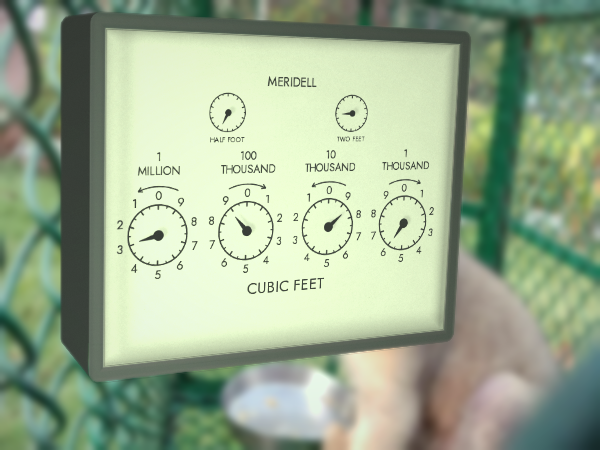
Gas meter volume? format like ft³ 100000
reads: ft³ 288600
